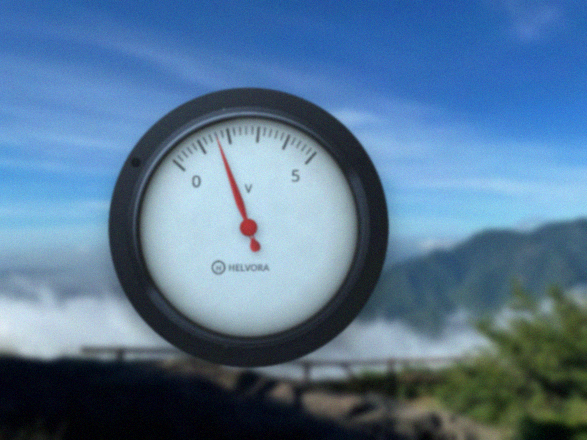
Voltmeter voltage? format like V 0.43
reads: V 1.6
